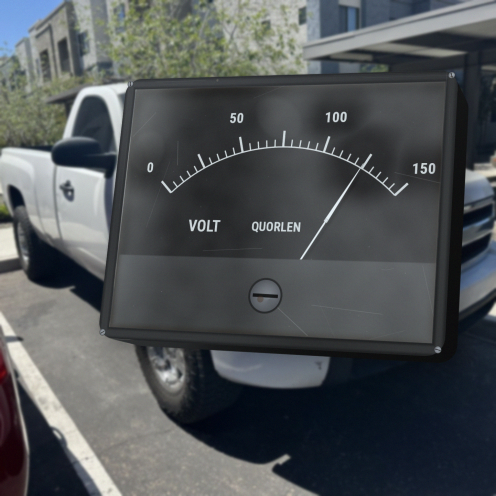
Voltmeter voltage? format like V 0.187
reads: V 125
